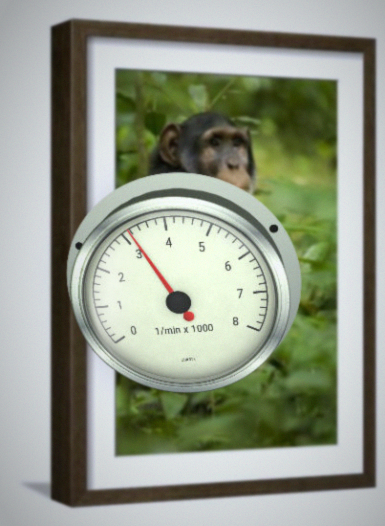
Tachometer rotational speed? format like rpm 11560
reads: rpm 3200
